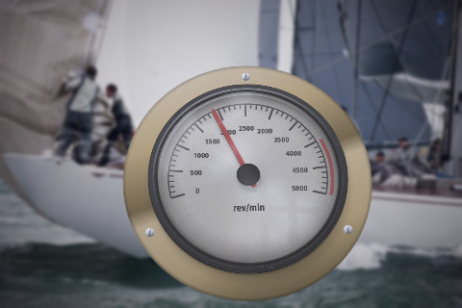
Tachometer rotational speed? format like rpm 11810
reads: rpm 1900
